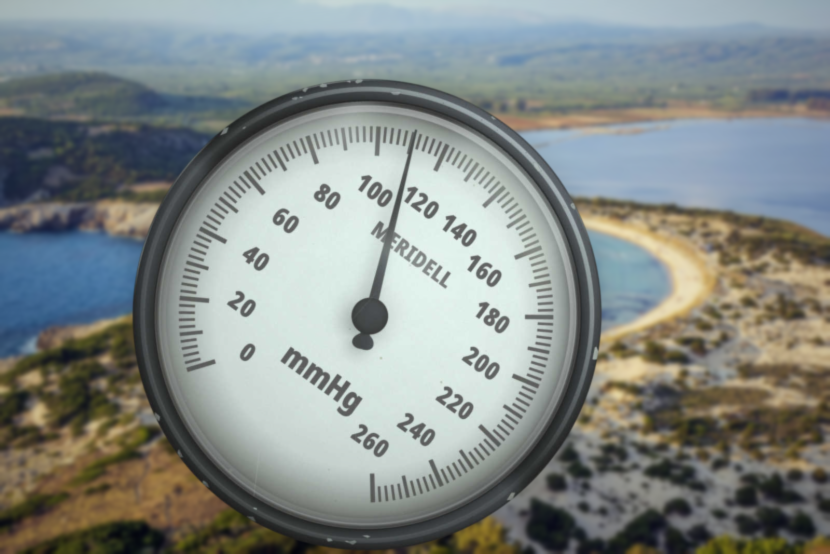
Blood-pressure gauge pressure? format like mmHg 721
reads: mmHg 110
